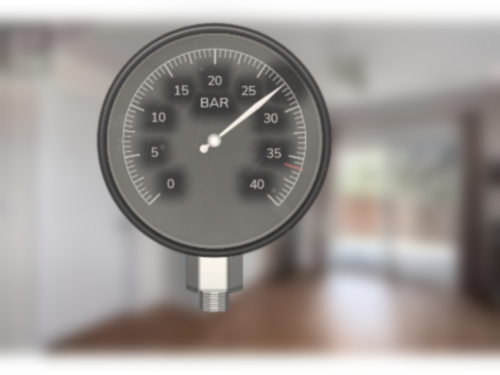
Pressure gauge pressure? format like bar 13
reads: bar 27.5
